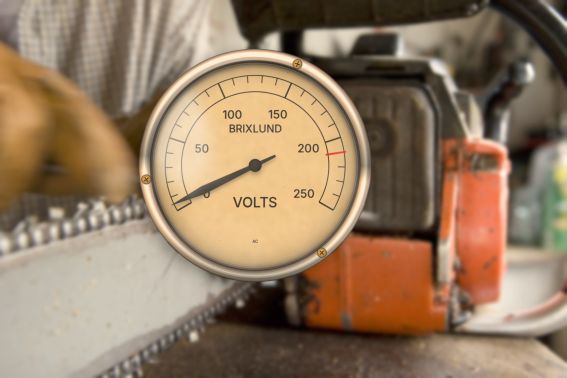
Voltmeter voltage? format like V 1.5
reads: V 5
